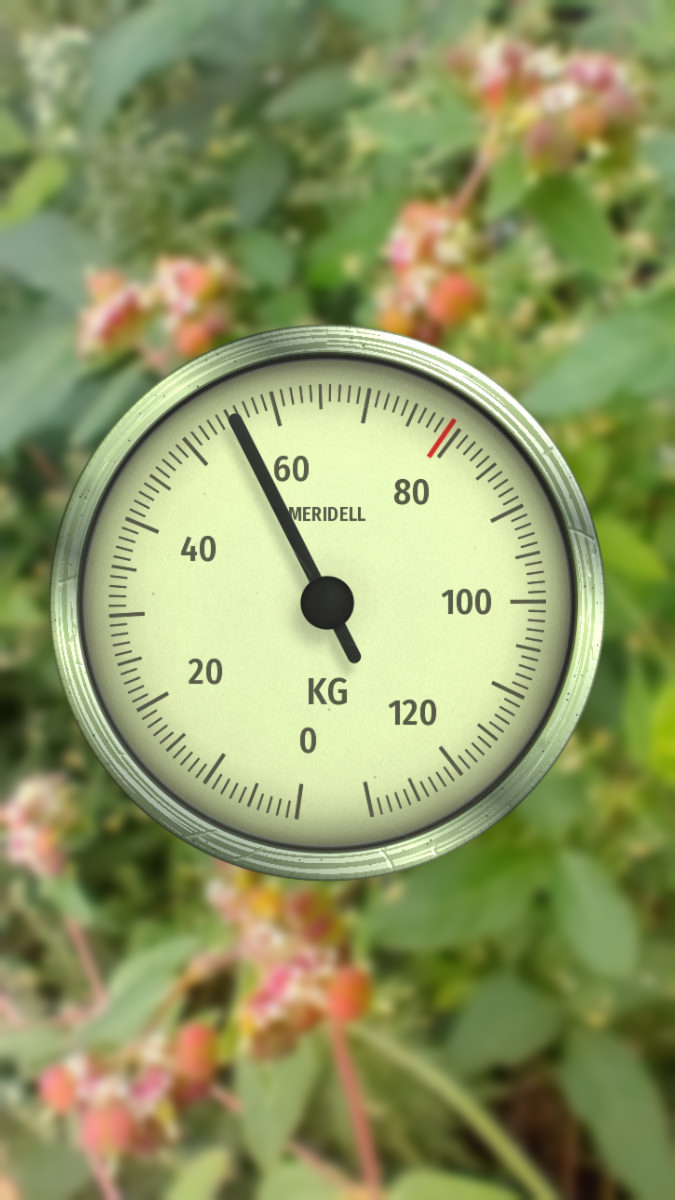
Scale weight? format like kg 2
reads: kg 55.5
